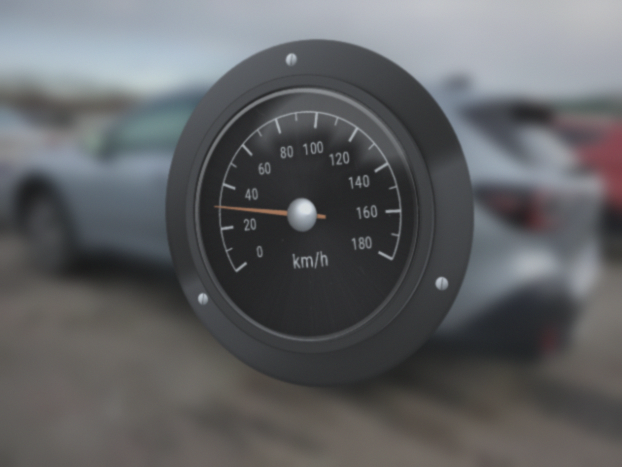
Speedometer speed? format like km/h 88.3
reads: km/h 30
